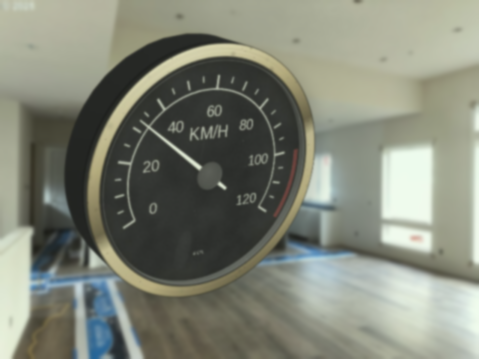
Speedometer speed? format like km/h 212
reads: km/h 32.5
